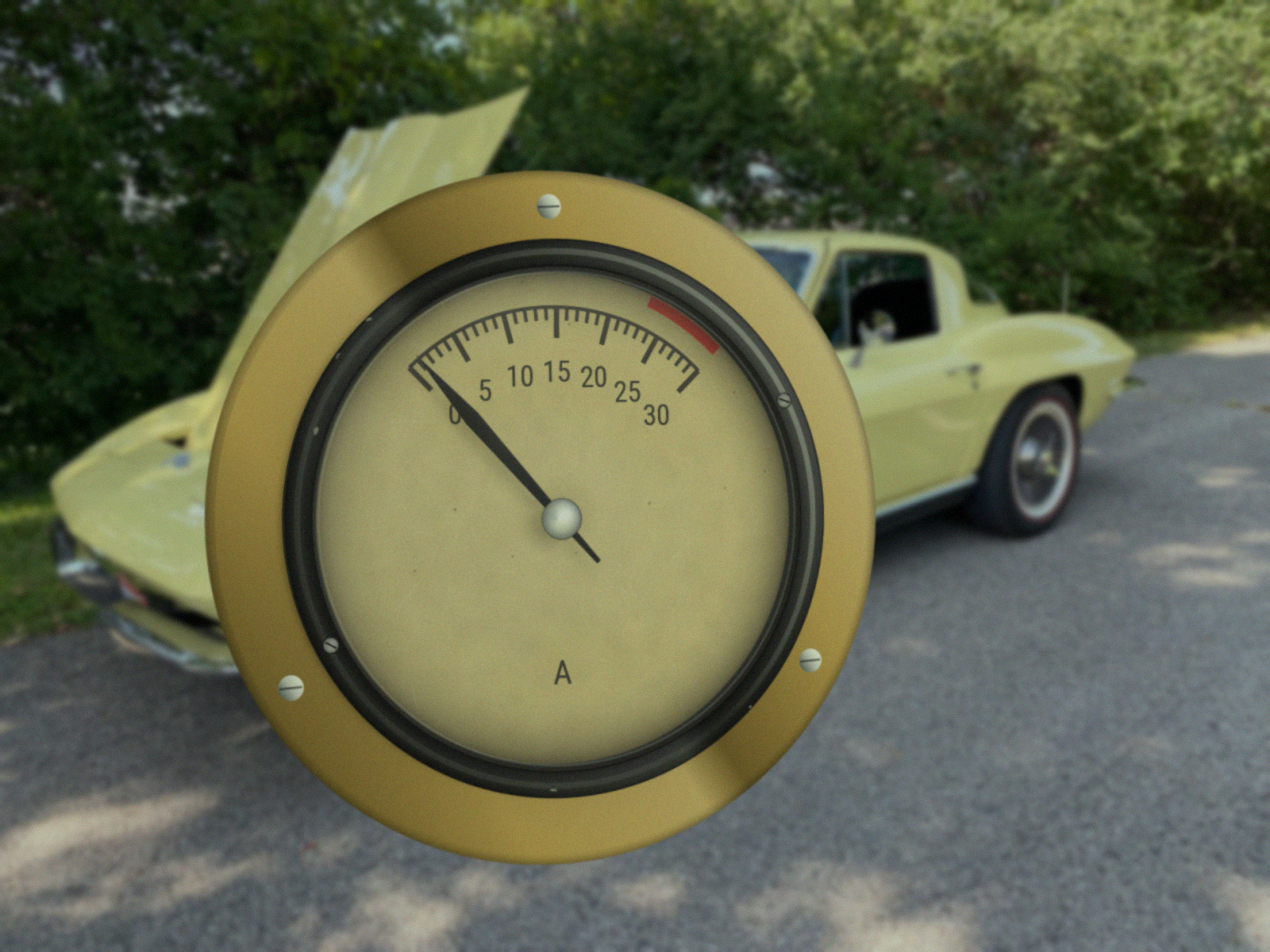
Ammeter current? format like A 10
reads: A 1
